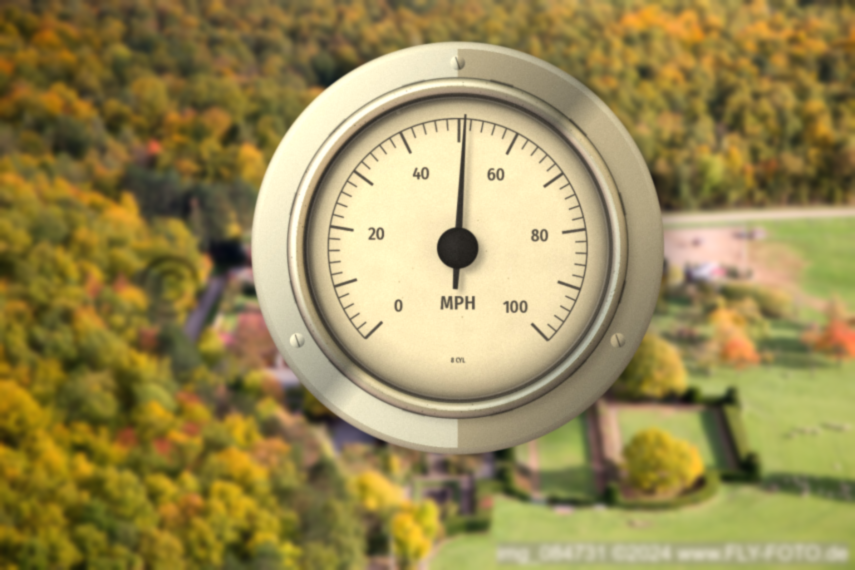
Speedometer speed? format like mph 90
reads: mph 51
